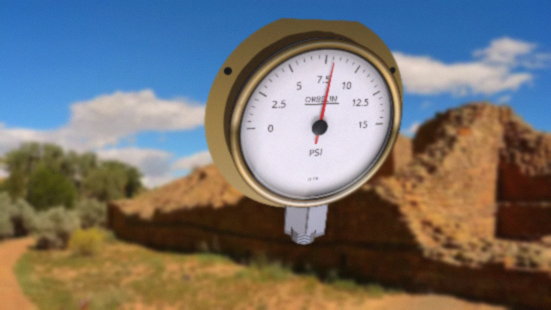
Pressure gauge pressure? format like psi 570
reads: psi 8
